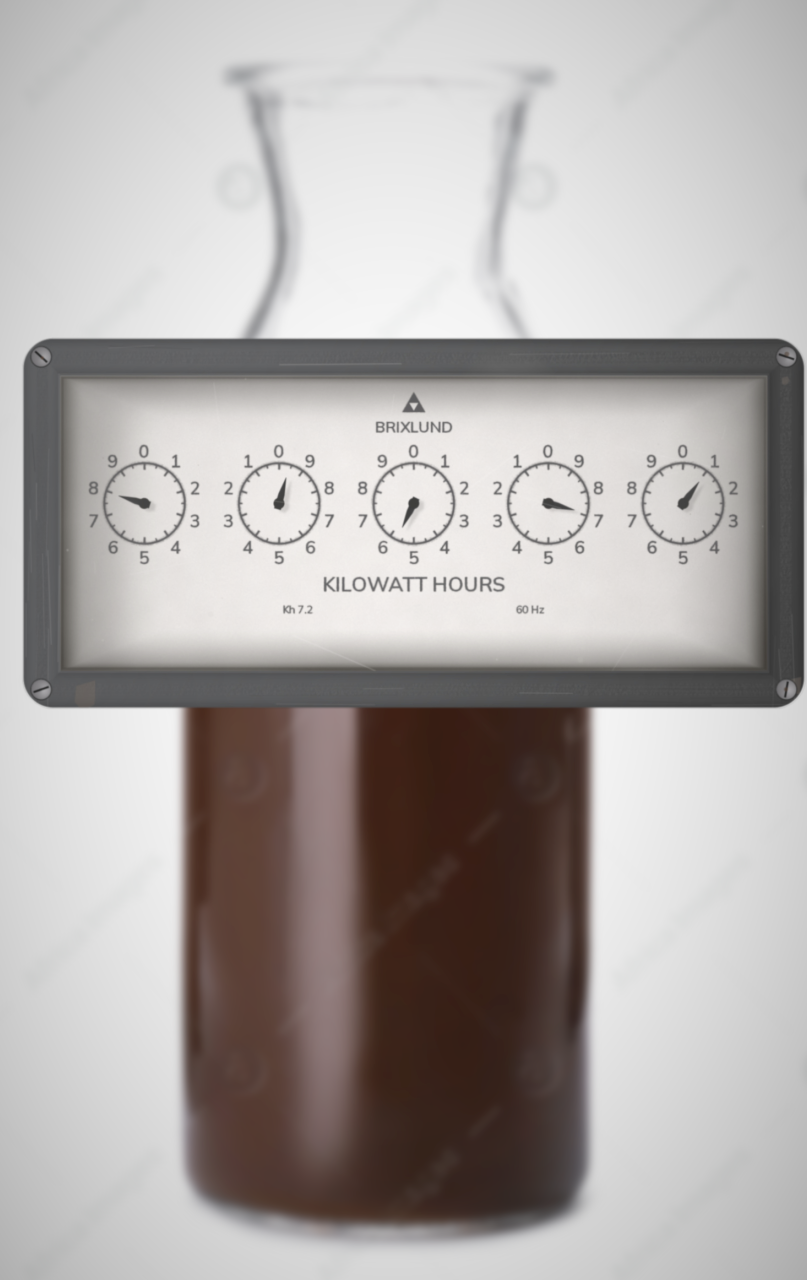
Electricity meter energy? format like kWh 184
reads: kWh 79571
